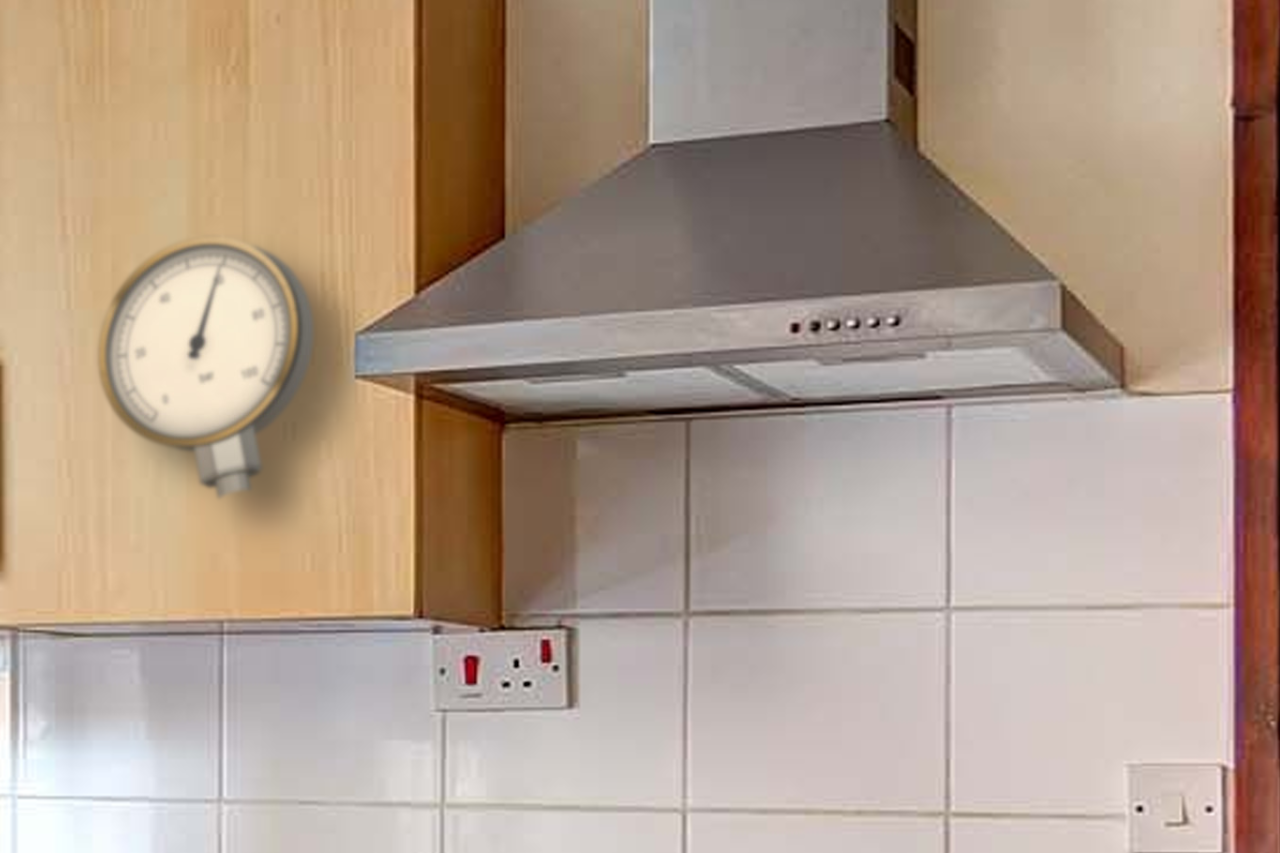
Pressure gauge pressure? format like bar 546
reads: bar 60
